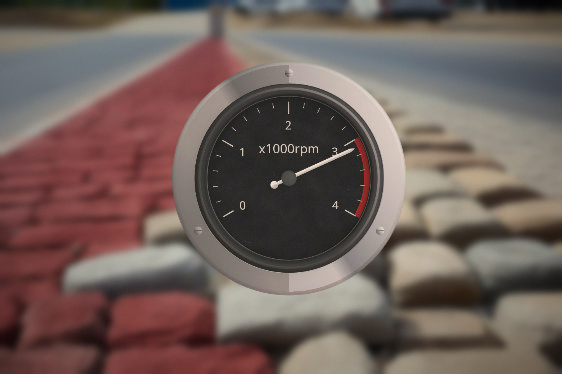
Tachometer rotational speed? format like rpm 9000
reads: rpm 3100
